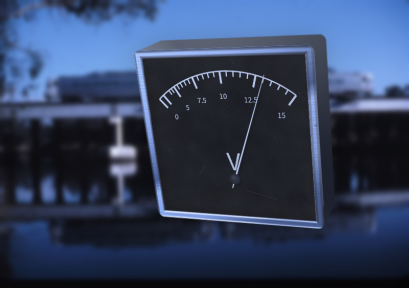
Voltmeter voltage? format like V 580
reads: V 13
